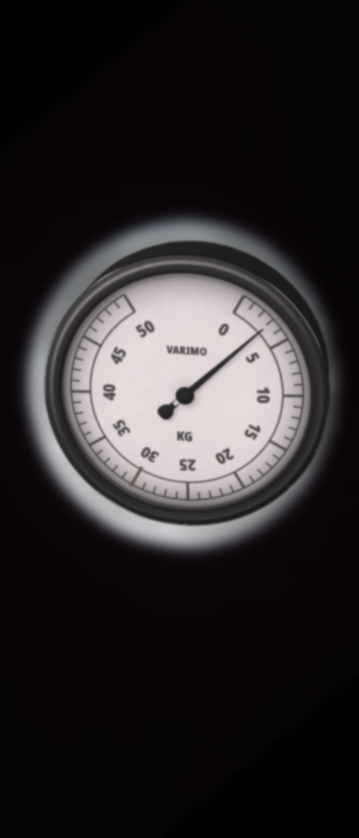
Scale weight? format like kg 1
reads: kg 3
